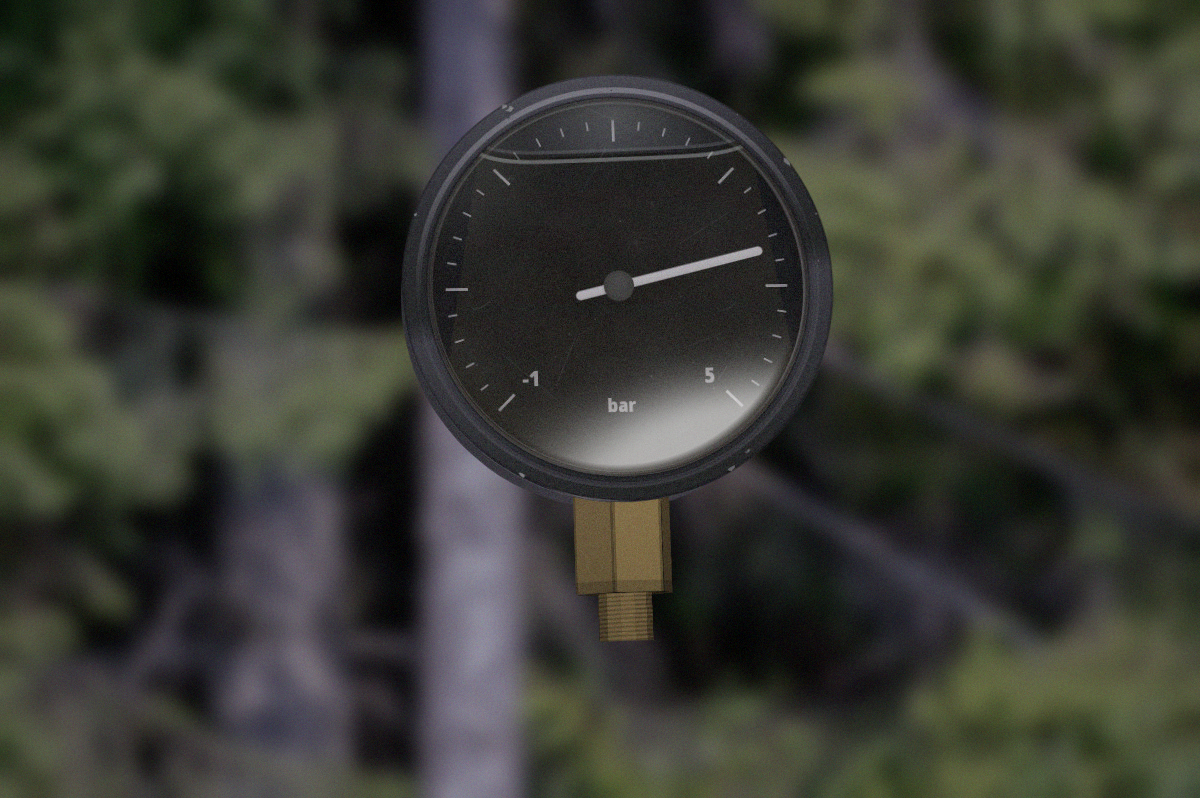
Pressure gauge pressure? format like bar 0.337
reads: bar 3.7
